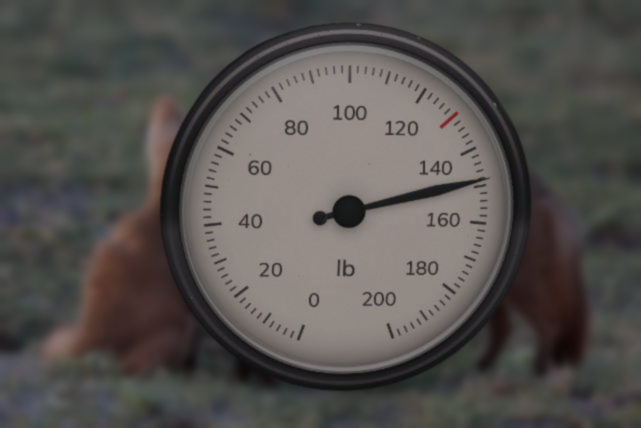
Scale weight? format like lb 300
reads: lb 148
